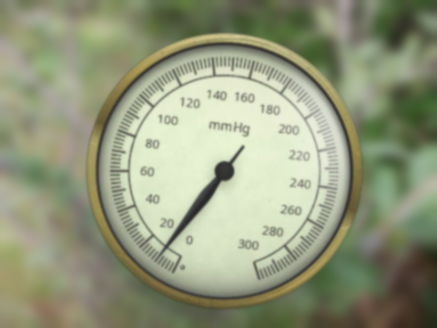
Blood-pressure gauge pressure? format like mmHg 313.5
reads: mmHg 10
